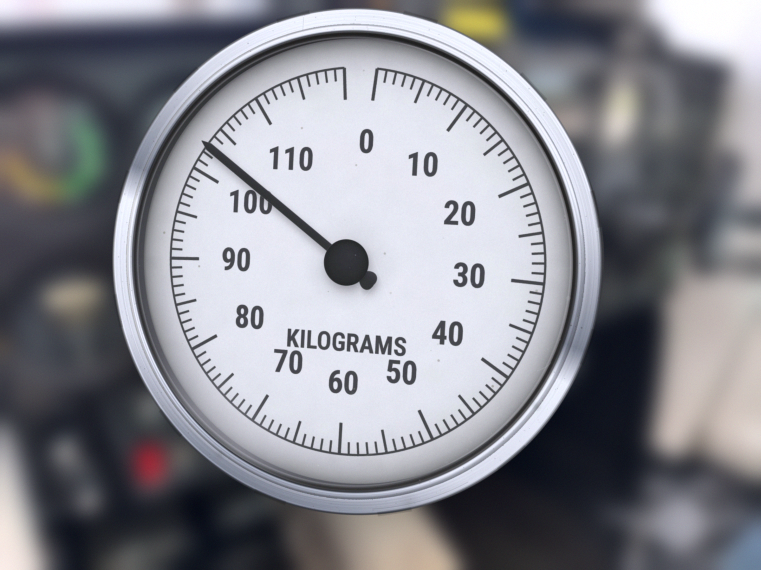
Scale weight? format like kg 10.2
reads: kg 103
